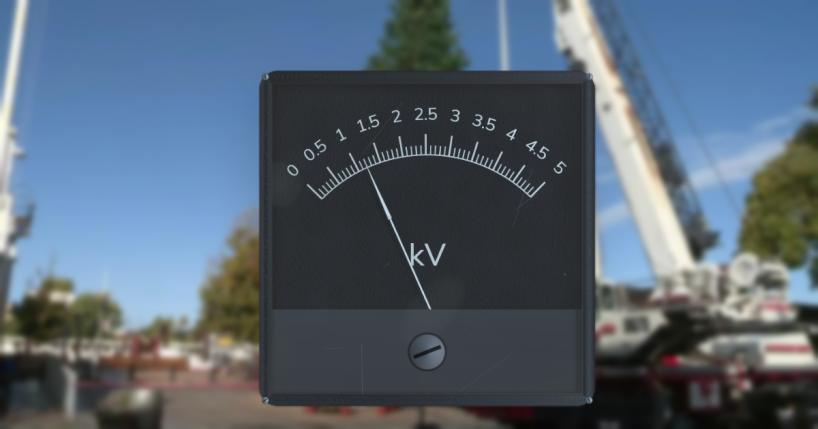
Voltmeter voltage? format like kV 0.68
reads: kV 1.2
